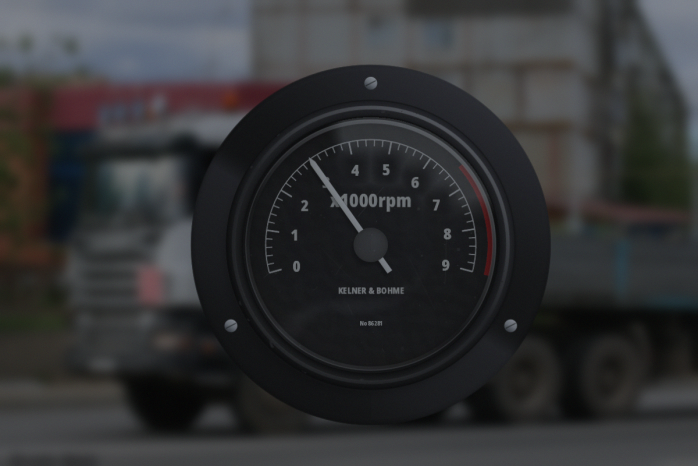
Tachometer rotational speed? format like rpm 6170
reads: rpm 3000
